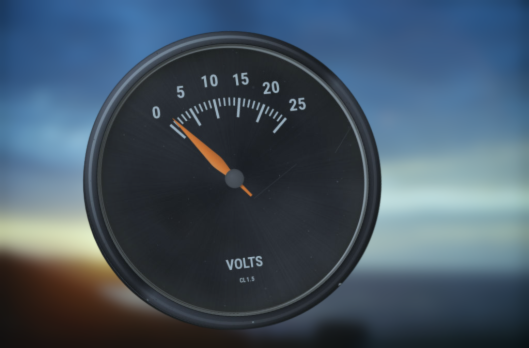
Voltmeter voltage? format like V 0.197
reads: V 1
